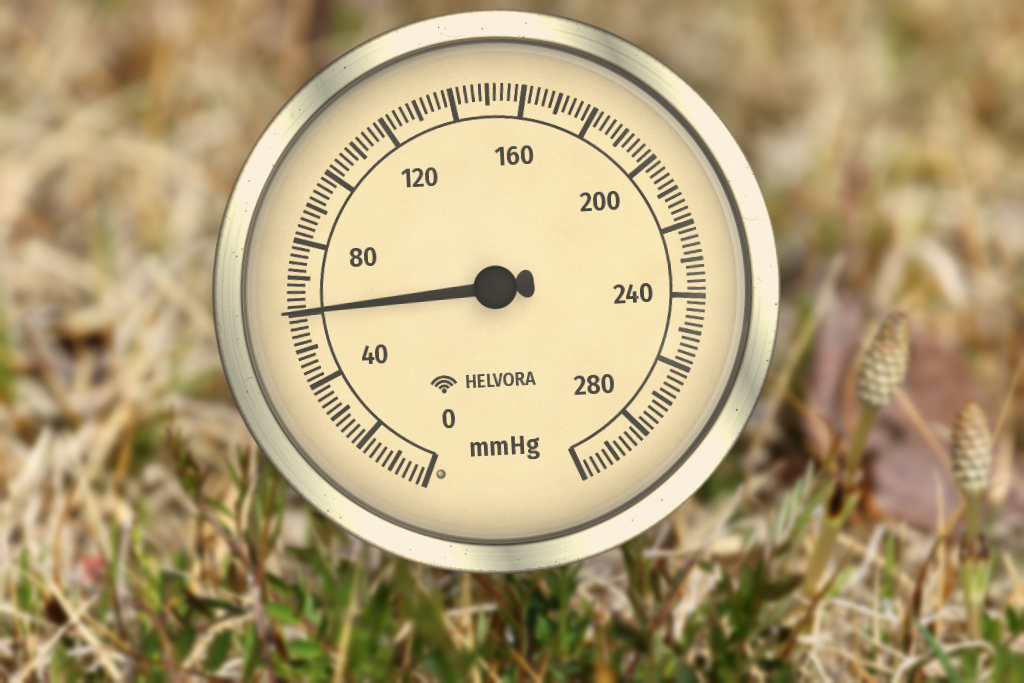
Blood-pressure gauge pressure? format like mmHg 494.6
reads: mmHg 60
